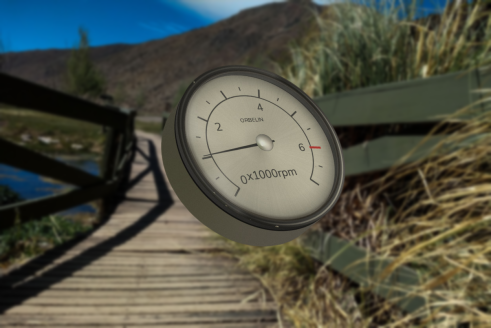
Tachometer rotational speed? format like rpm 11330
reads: rpm 1000
